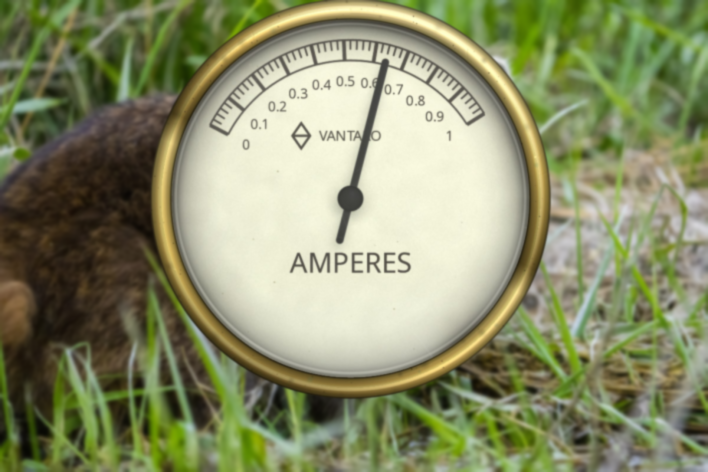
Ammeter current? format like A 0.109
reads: A 0.64
